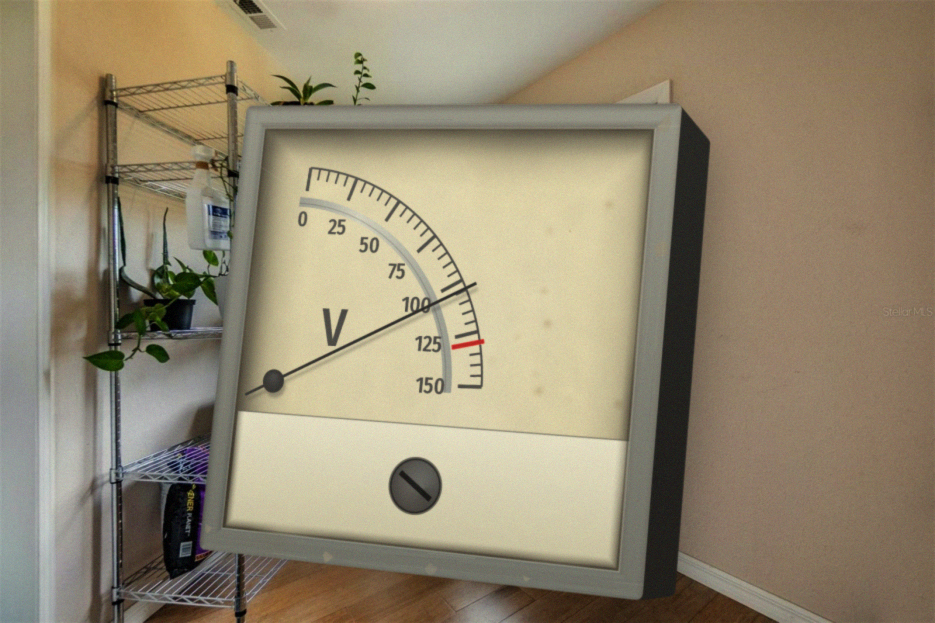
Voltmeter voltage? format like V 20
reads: V 105
